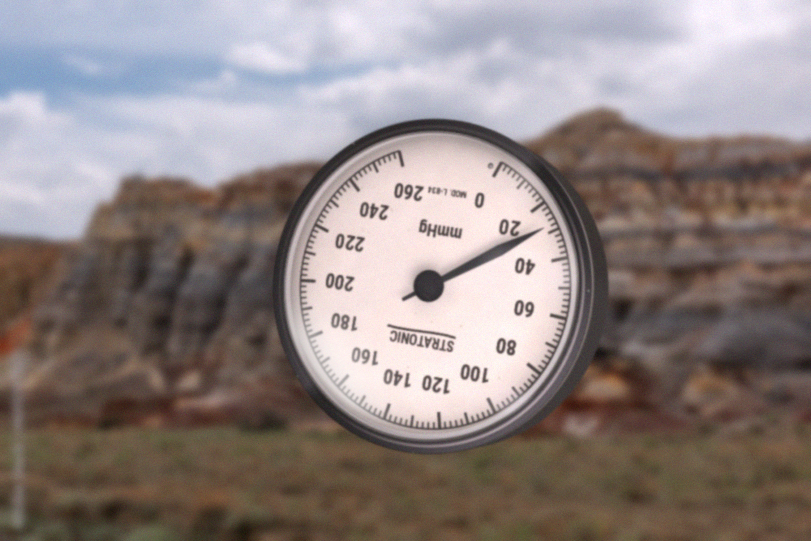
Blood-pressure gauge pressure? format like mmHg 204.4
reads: mmHg 28
